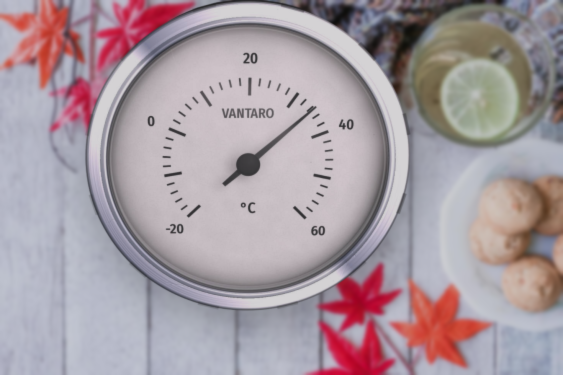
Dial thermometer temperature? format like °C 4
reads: °C 34
